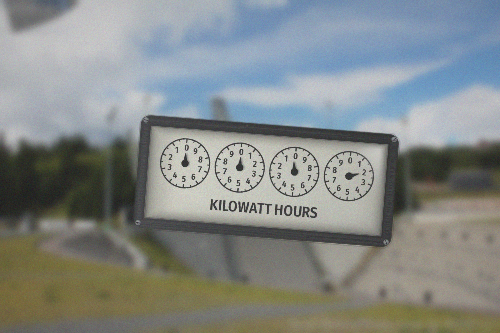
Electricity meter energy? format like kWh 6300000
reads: kWh 2
